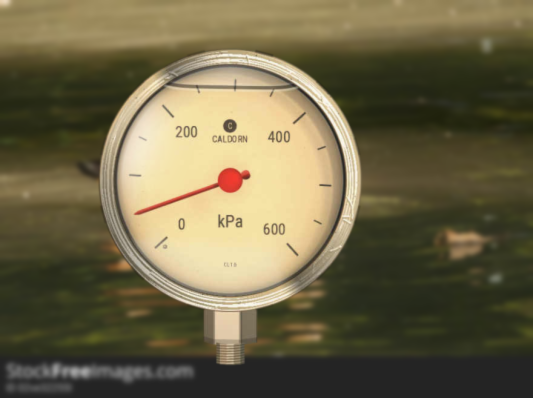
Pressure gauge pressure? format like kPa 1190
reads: kPa 50
